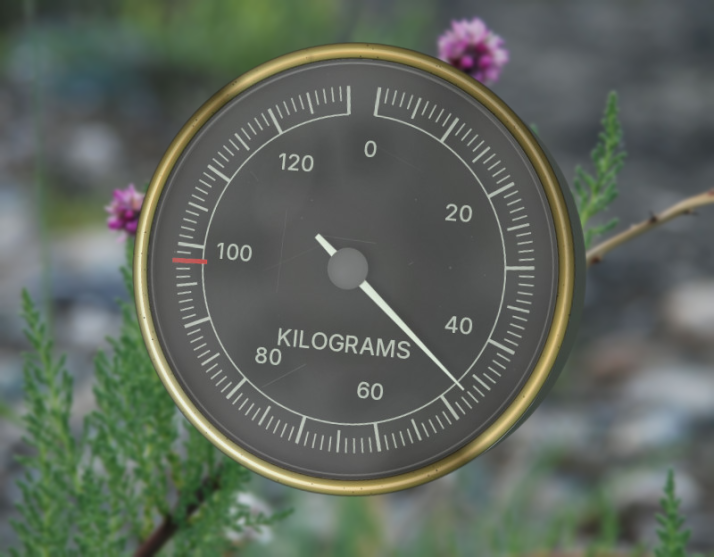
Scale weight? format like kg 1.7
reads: kg 47
